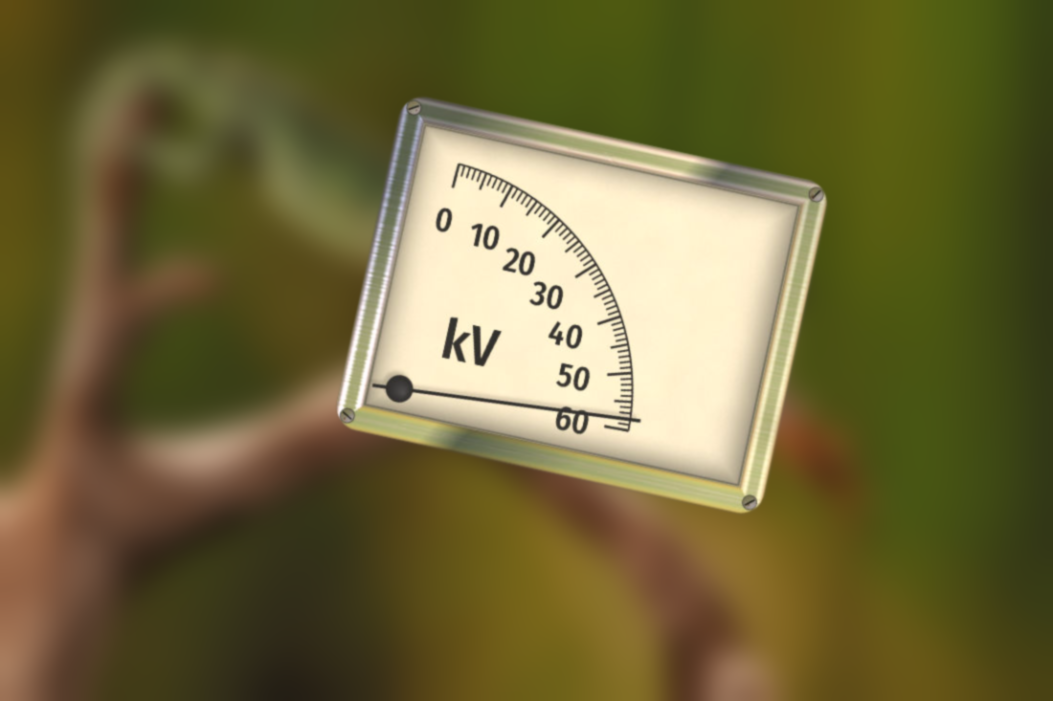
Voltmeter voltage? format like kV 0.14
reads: kV 58
